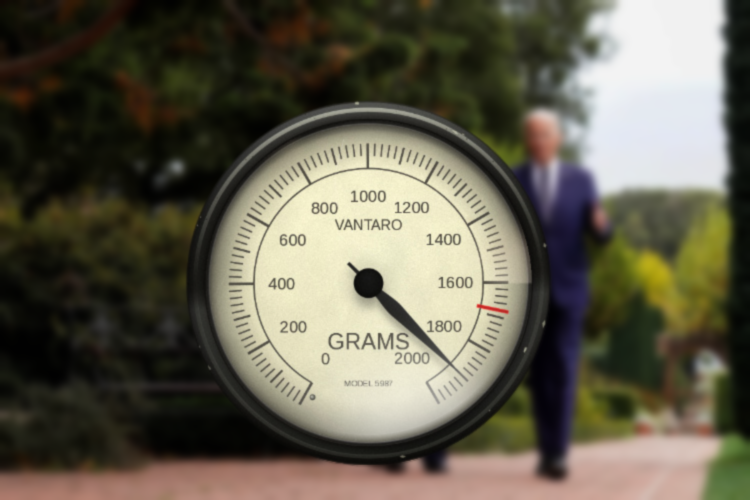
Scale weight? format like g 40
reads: g 1900
